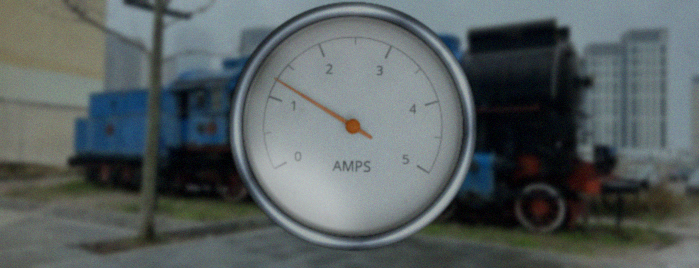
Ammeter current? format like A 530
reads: A 1.25
